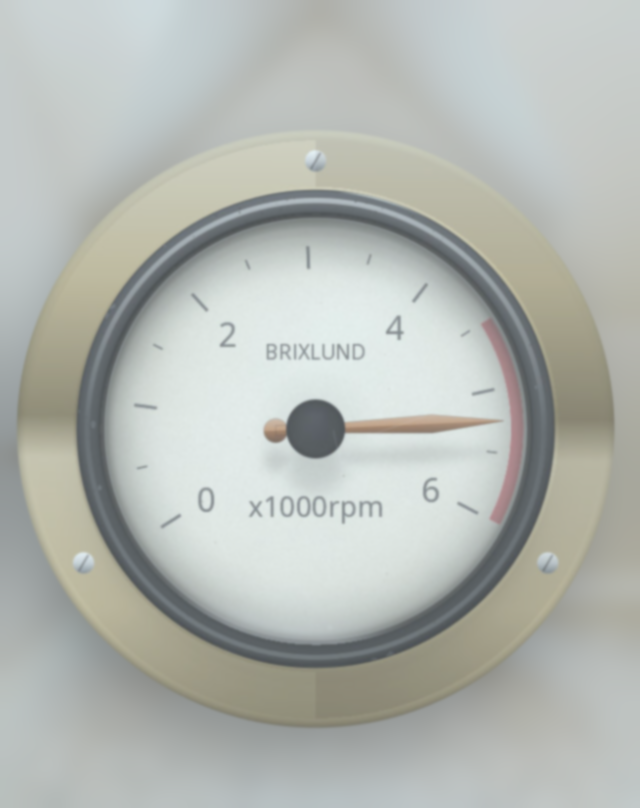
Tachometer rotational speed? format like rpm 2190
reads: rpm 5250
